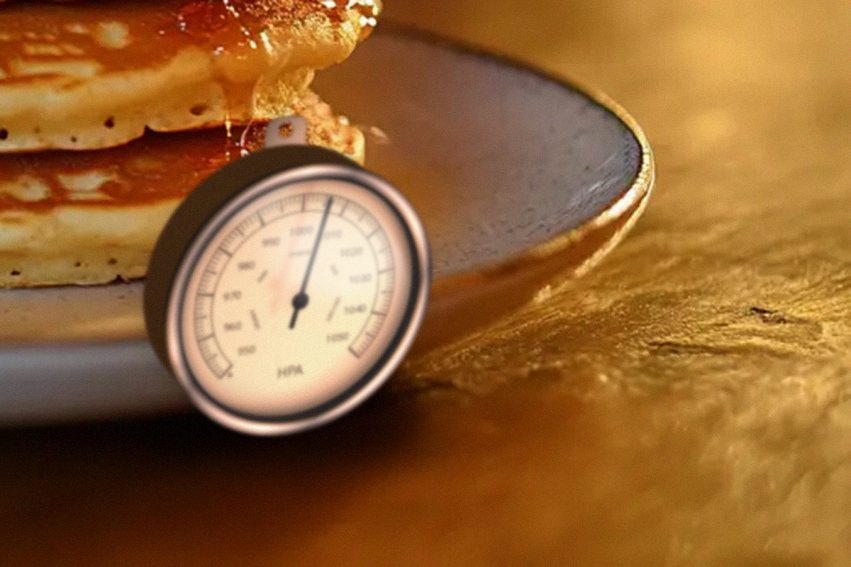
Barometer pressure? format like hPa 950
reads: hPa 1005
